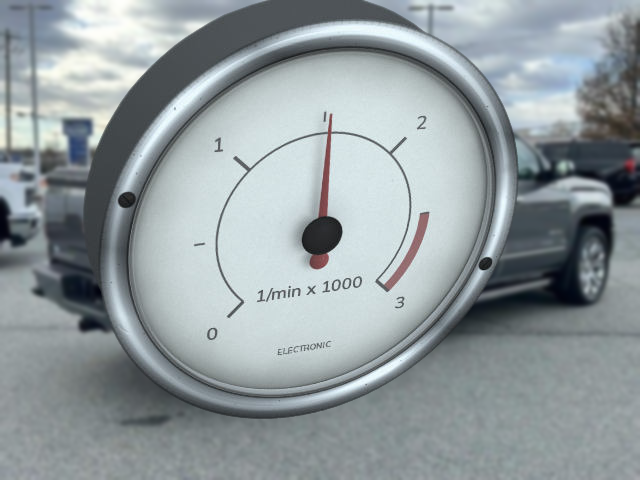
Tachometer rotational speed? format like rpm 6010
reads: rpm 1500
